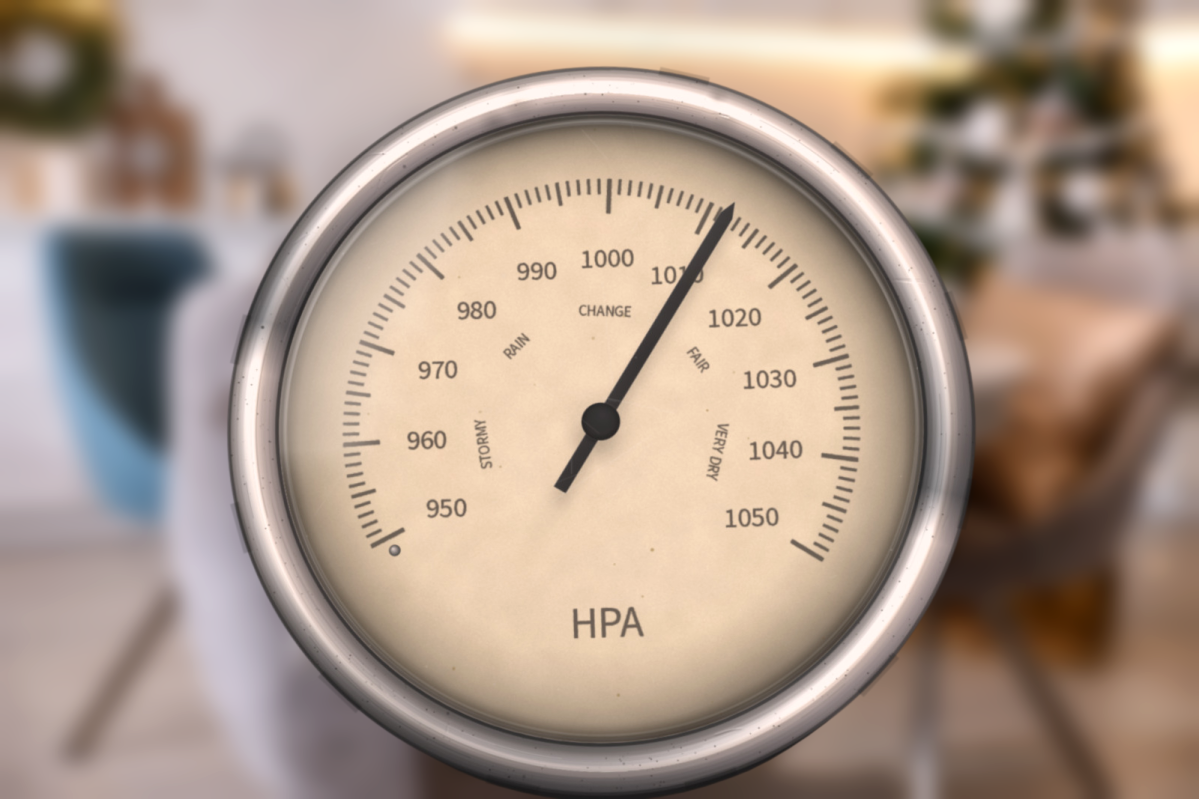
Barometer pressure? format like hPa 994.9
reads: hPa 1012
